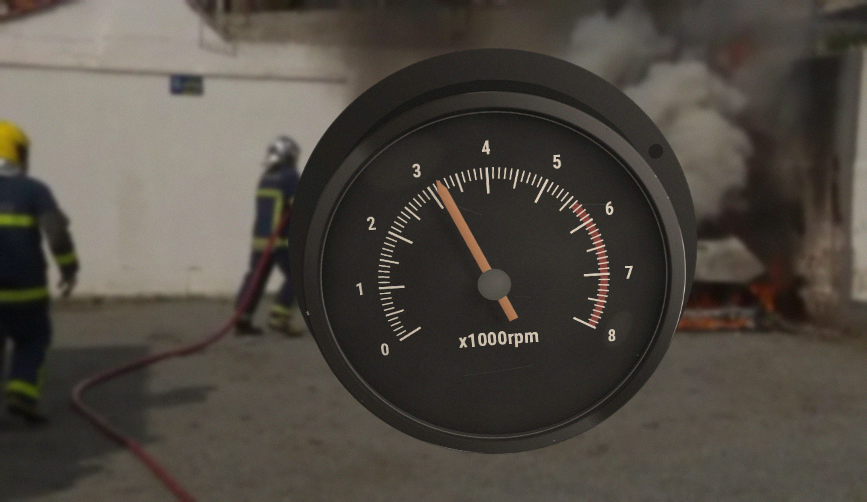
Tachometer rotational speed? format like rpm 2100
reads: rpm 3200
